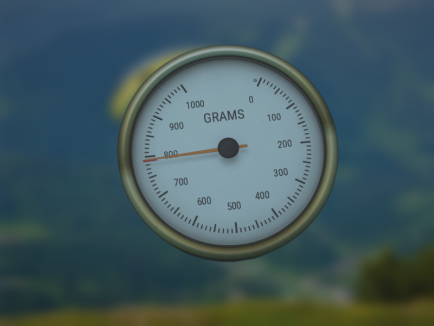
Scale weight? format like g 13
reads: g 790
